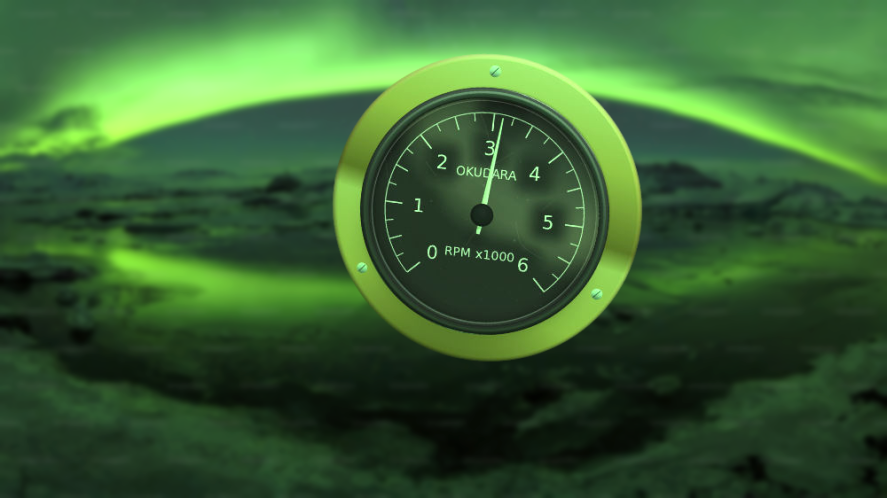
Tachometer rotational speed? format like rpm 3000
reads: rpm 3125
